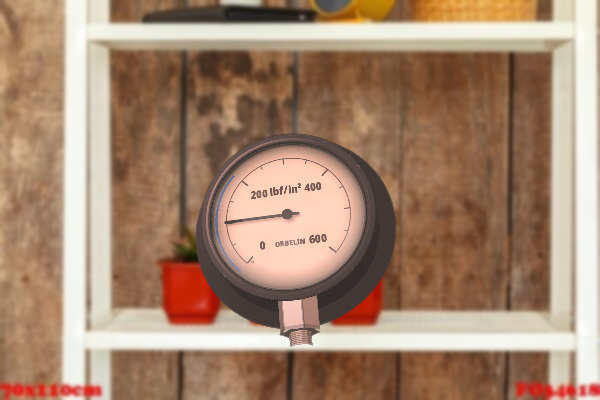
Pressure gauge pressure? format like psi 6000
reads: psi 100
